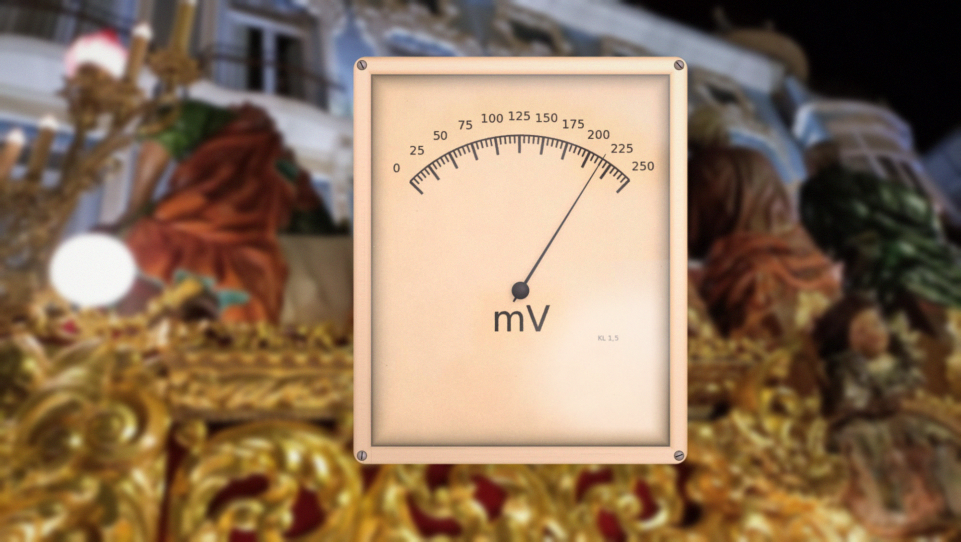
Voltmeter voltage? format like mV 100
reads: mV 215
